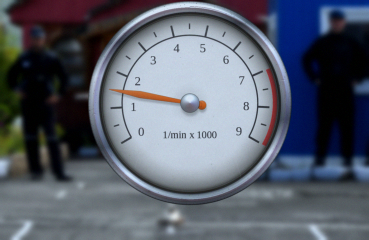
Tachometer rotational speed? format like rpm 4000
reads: rpm 1500
